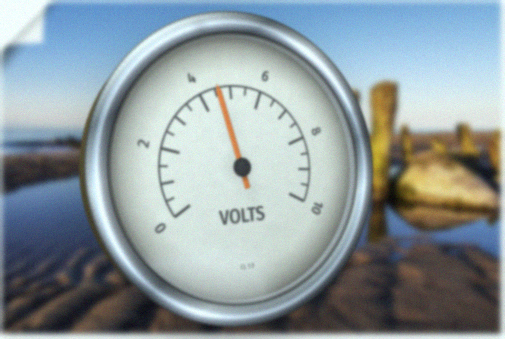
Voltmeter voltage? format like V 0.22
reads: V 4.5
